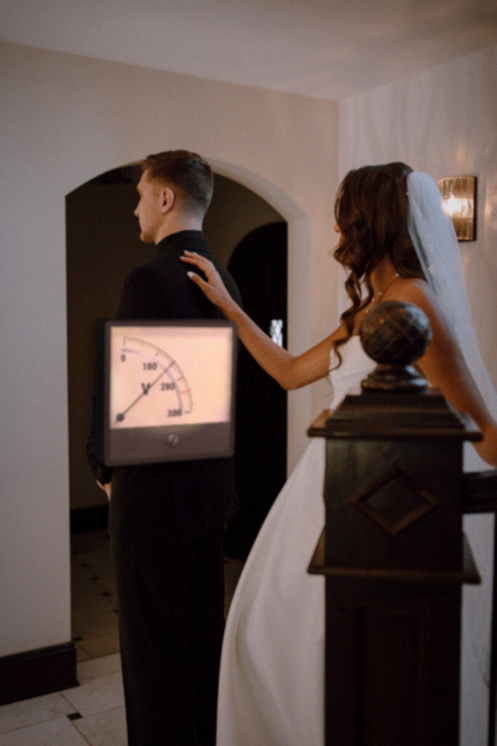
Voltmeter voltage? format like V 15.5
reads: V 150
